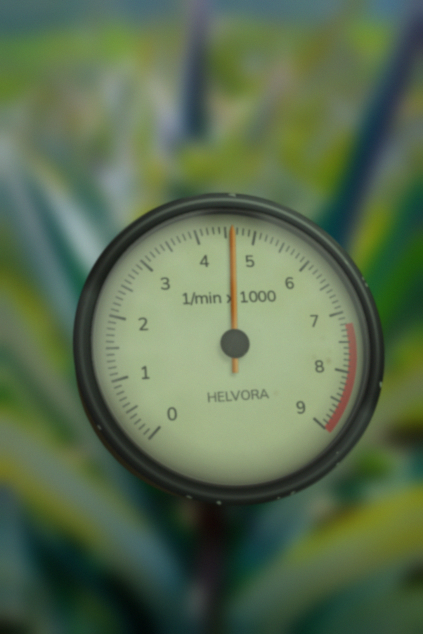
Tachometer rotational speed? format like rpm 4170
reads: rpm 4600
